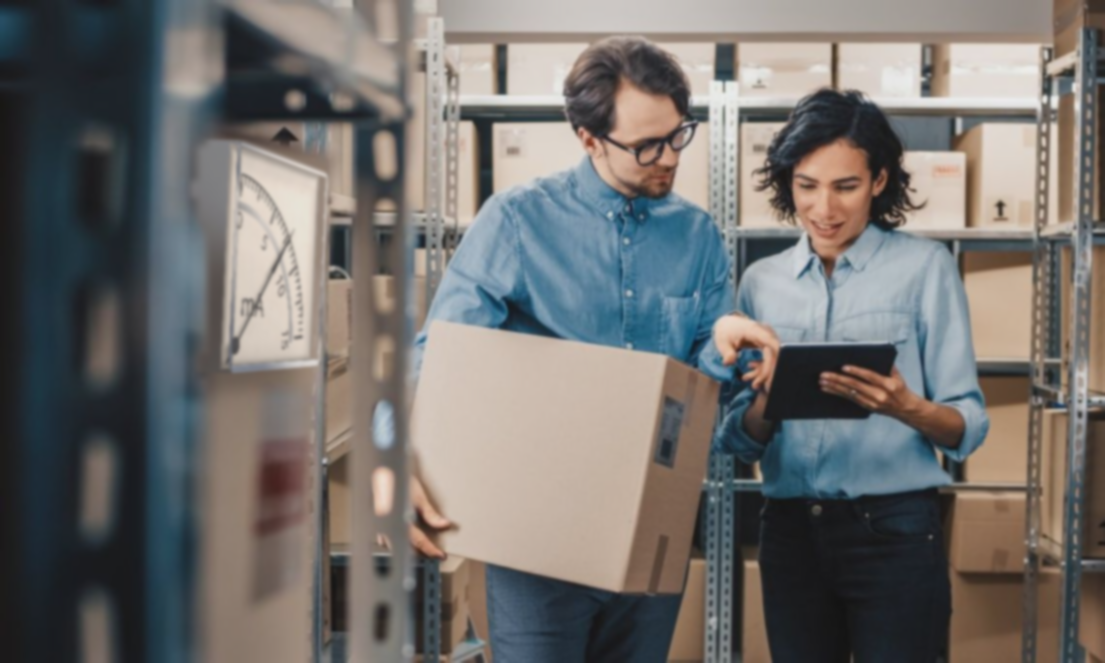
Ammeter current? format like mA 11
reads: mA 7.5
